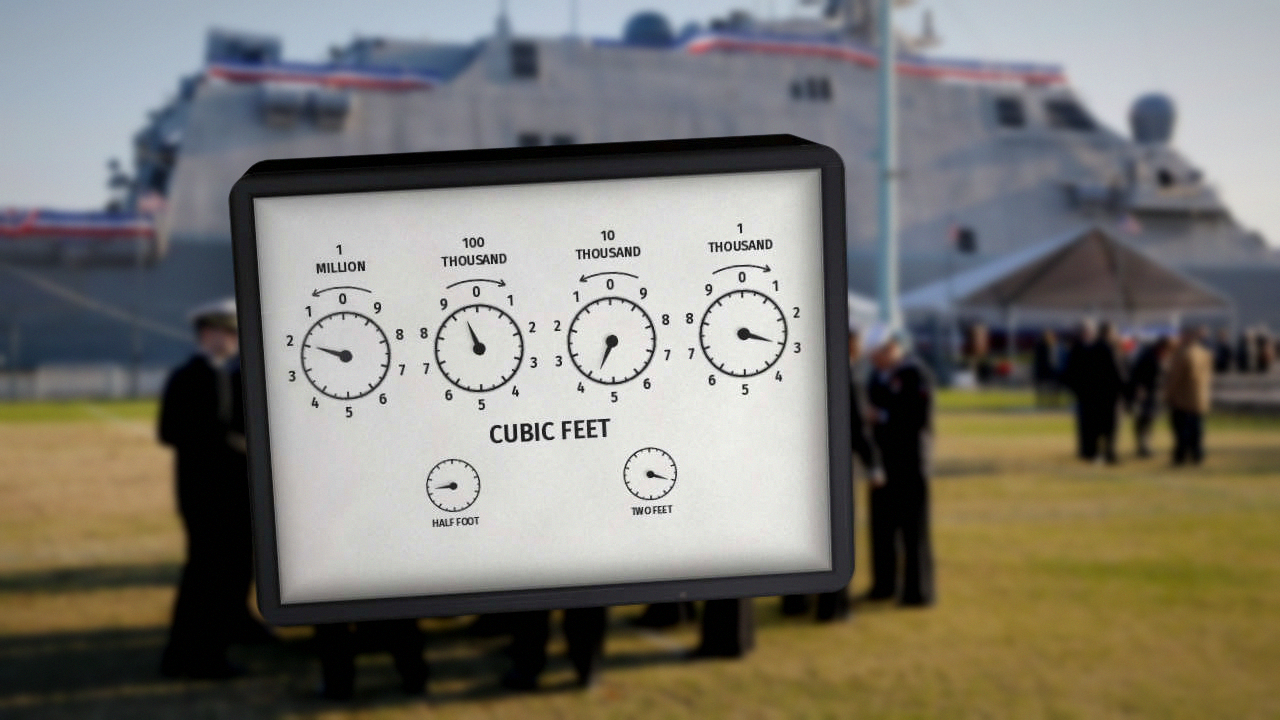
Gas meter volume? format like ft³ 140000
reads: ft³ 194300
